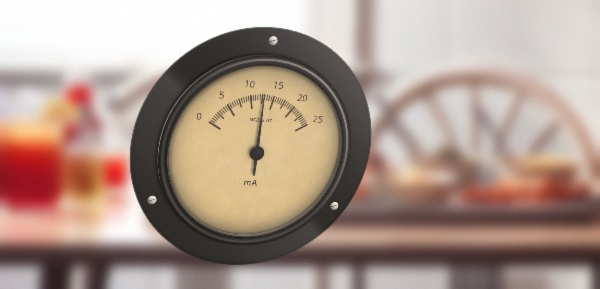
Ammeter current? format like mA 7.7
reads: mA 12.5
